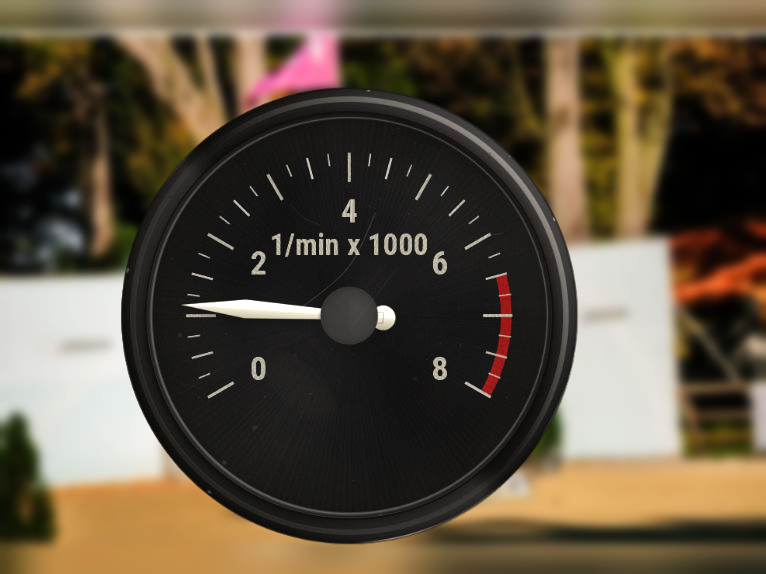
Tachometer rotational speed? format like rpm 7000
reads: rpm 1125
